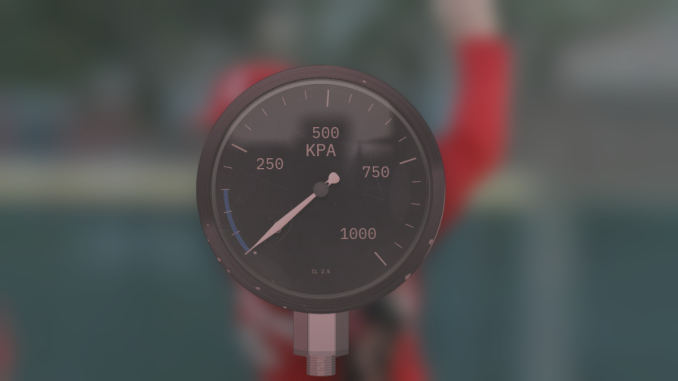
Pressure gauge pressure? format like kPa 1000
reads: kPa 0
